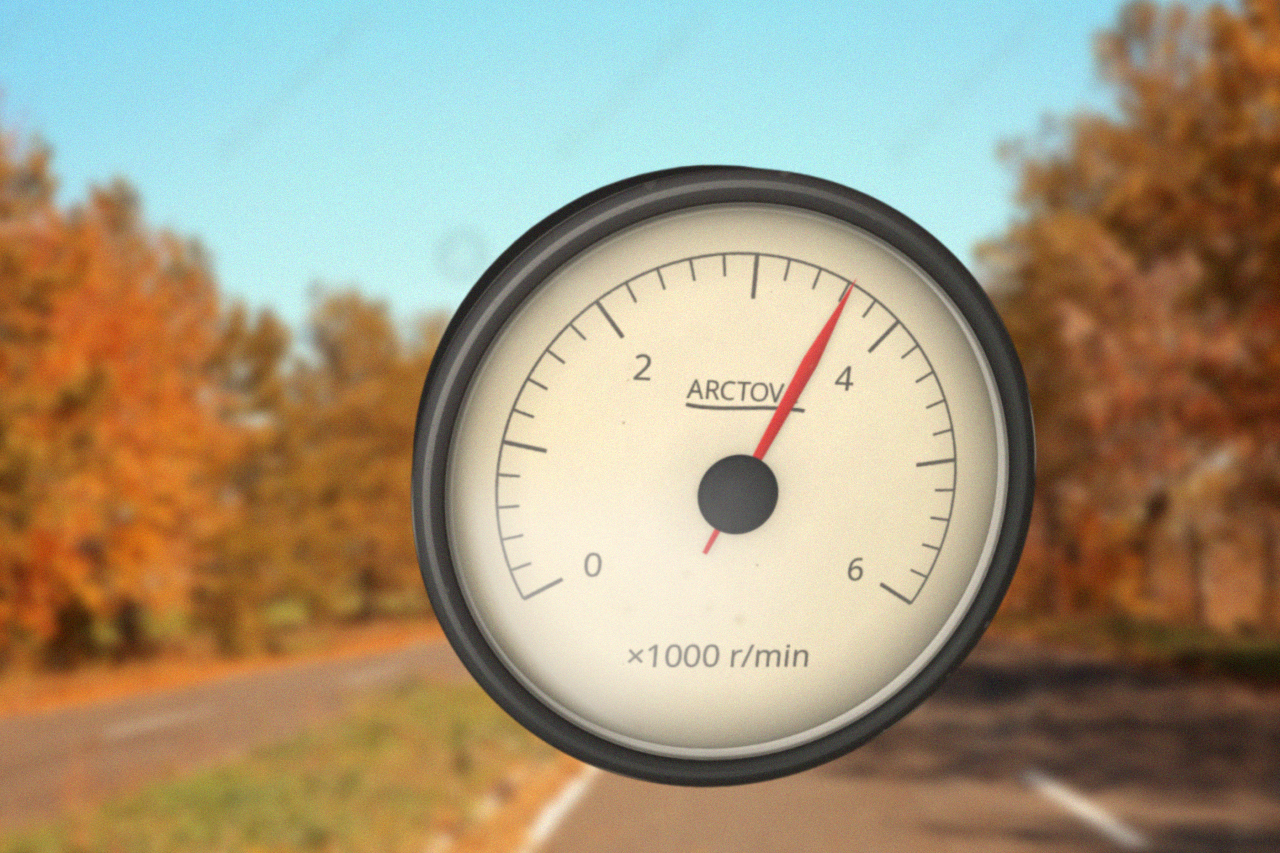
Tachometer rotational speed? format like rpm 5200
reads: rpm 3600
